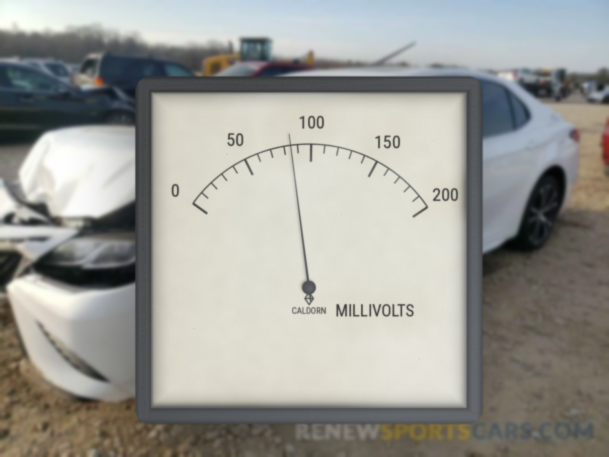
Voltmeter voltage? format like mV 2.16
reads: mV 85
